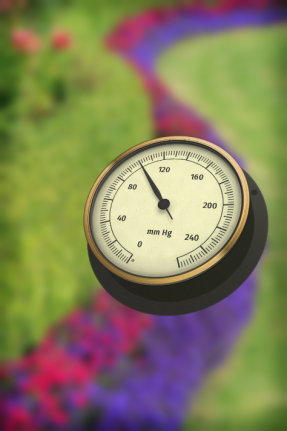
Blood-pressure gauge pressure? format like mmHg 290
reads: mmHg 100
